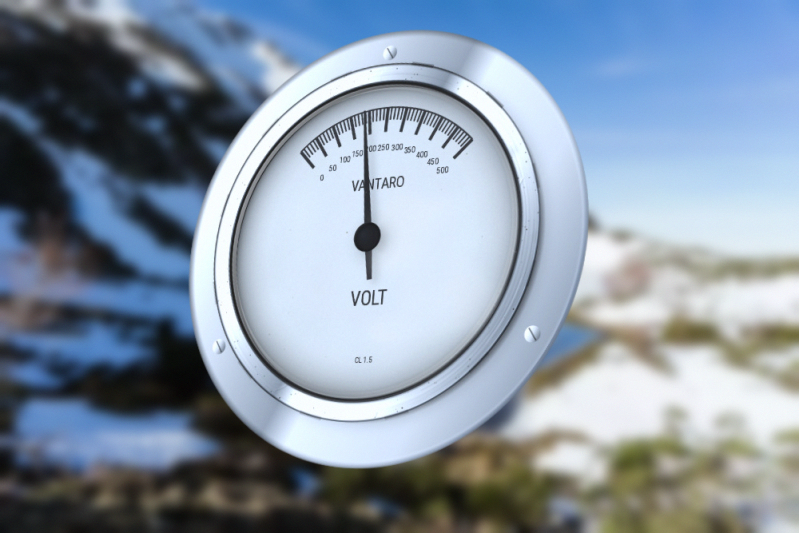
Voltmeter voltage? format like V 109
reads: V 200
